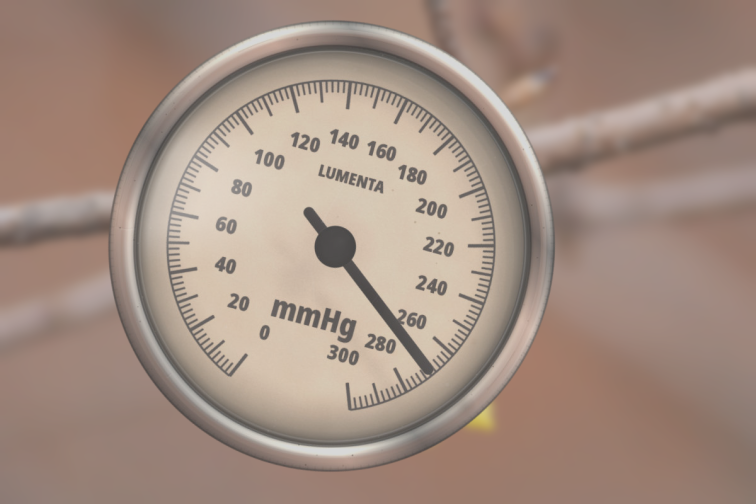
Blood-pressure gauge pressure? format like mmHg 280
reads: mmHg 270
